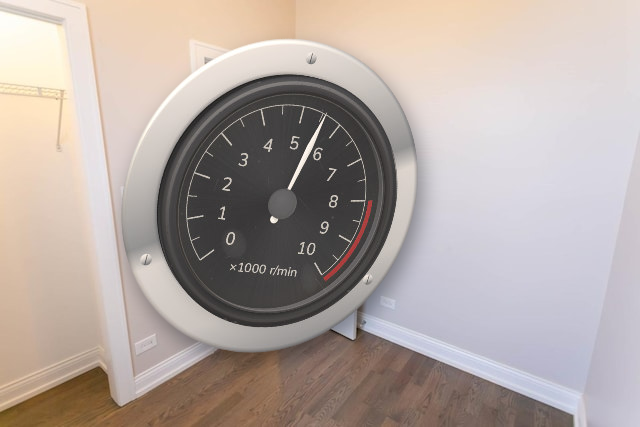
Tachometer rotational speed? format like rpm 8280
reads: rpm 5500
